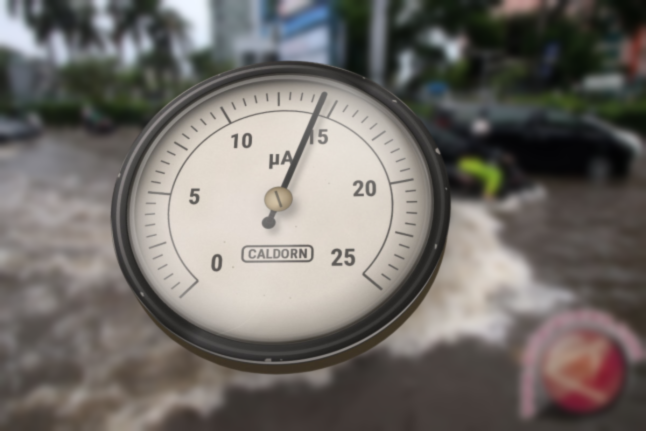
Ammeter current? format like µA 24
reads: µA 14.5
